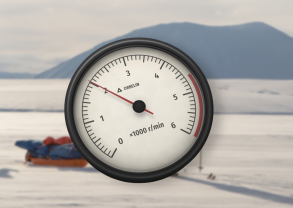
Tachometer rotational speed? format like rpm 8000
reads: rpm 2000
